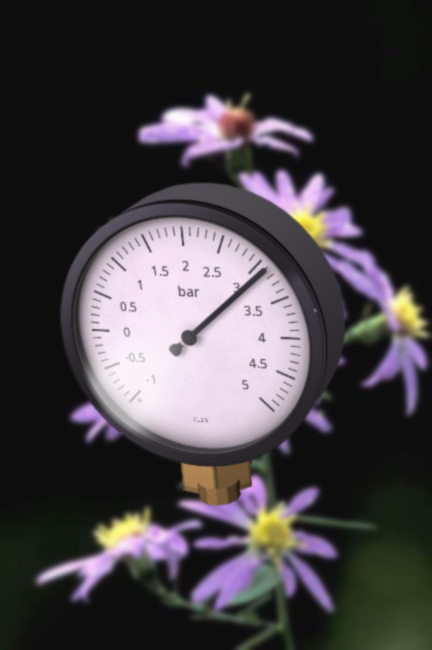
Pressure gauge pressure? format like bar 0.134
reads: bar 3.1
